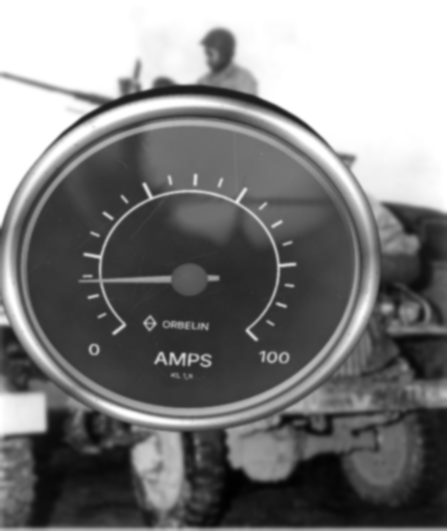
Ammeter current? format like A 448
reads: A 15
